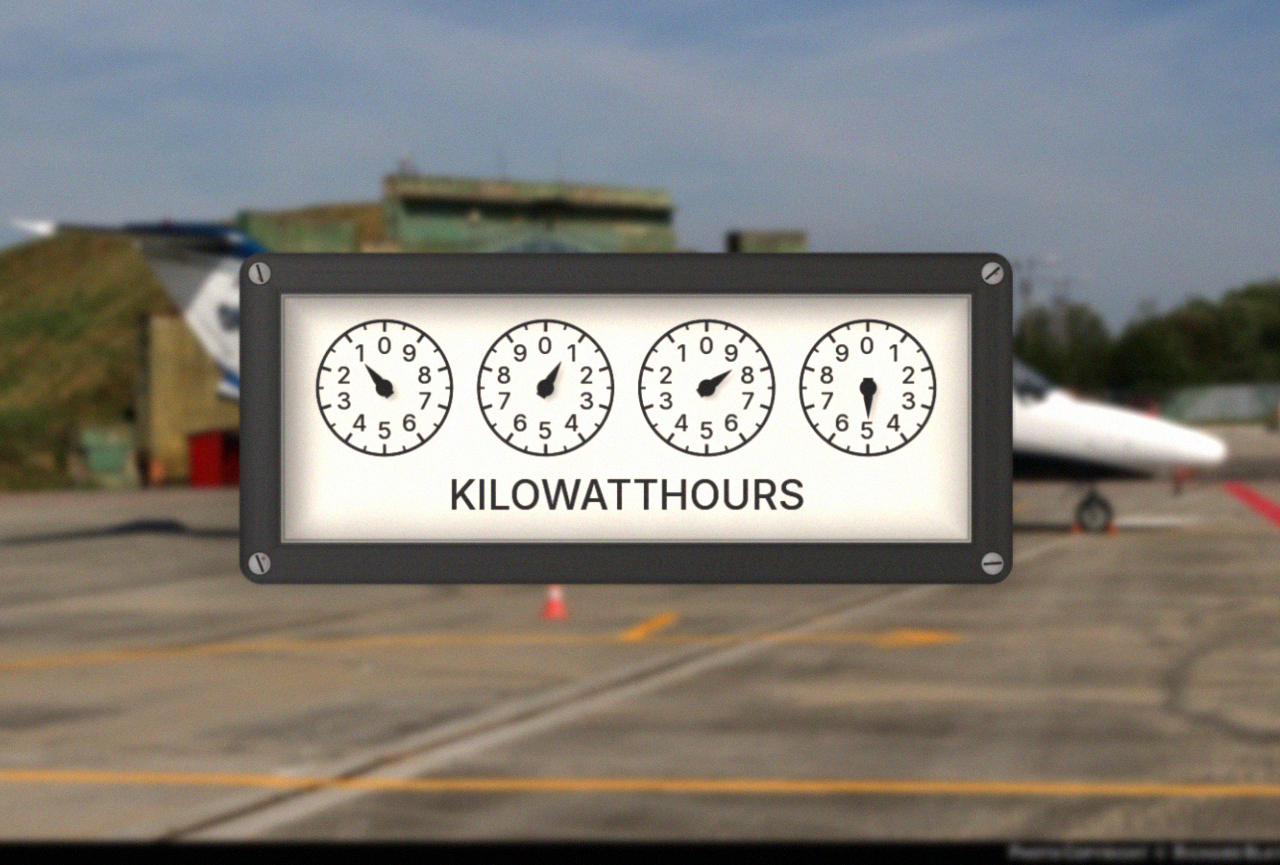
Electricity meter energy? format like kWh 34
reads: kWh 1085
